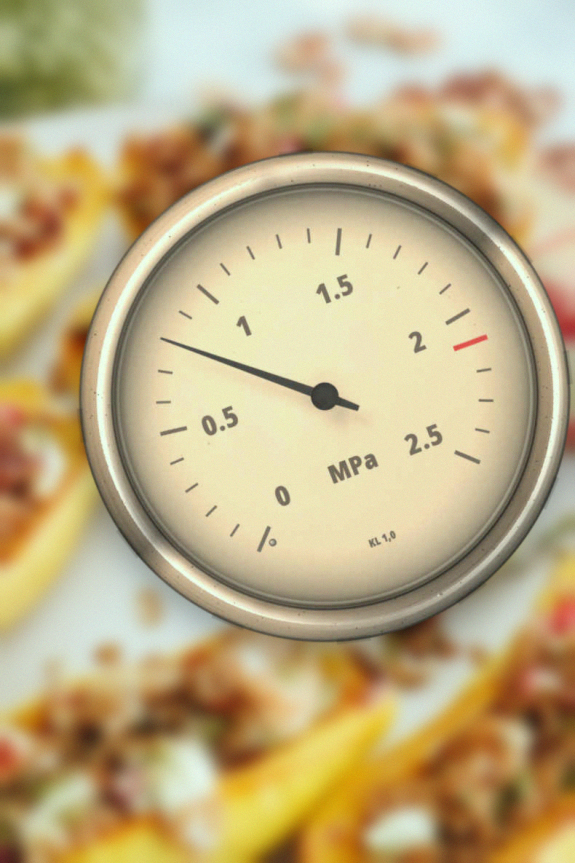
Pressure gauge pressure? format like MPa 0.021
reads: MPa 0.8
